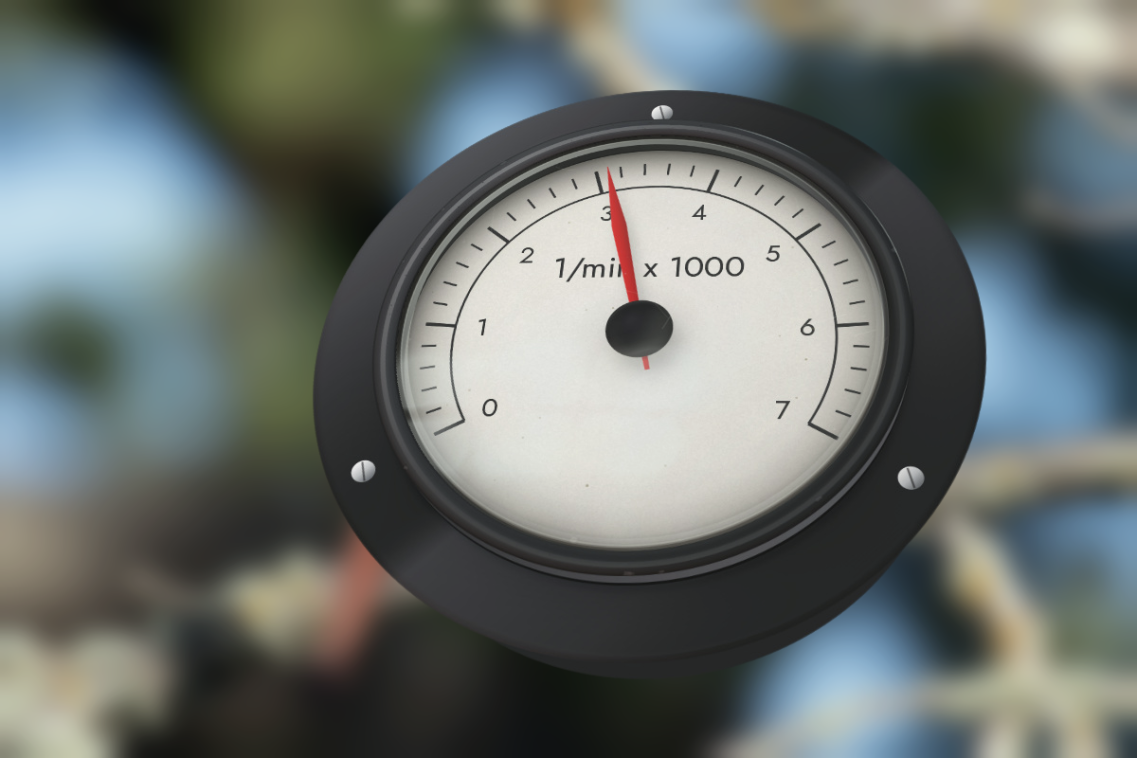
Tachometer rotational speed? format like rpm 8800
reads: rpm 3100
